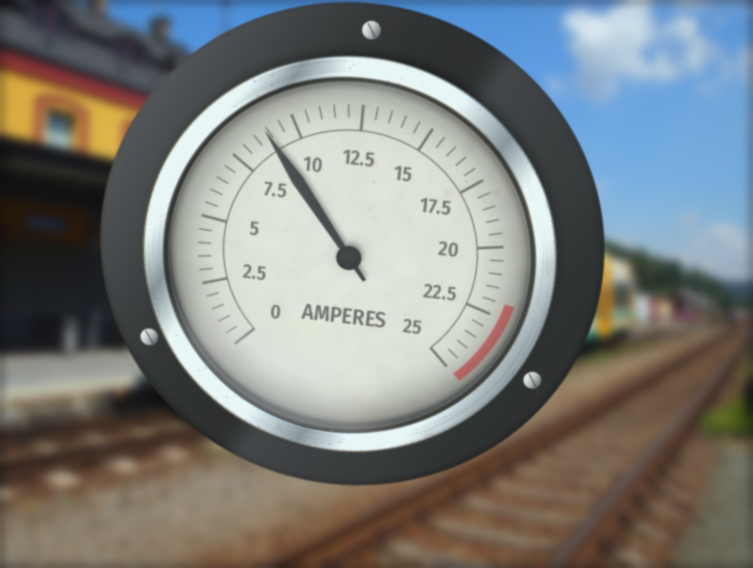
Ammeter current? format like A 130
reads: A 9
